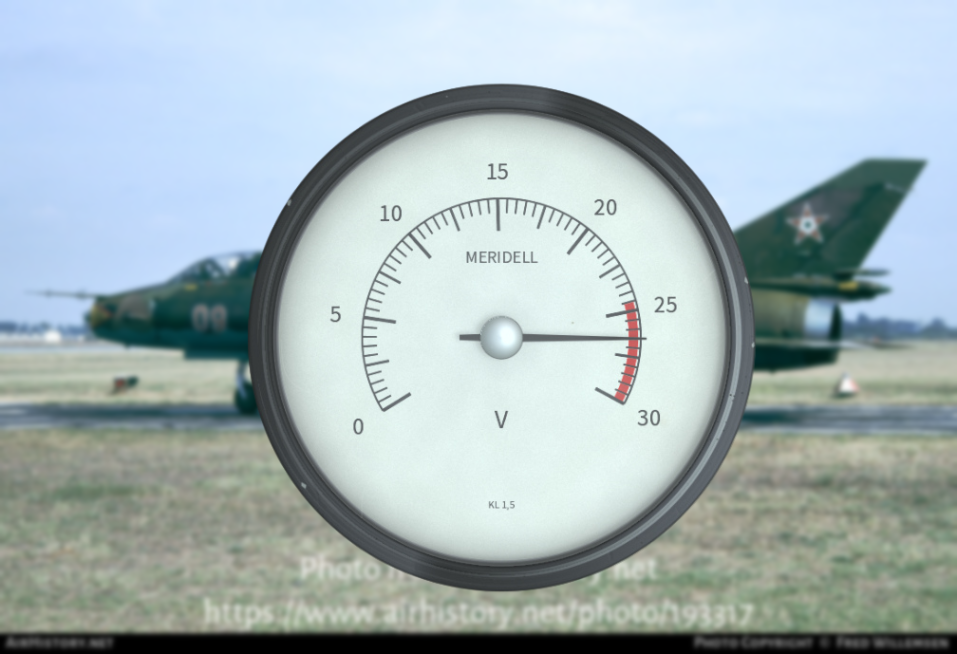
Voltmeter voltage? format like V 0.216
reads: V 26.5
